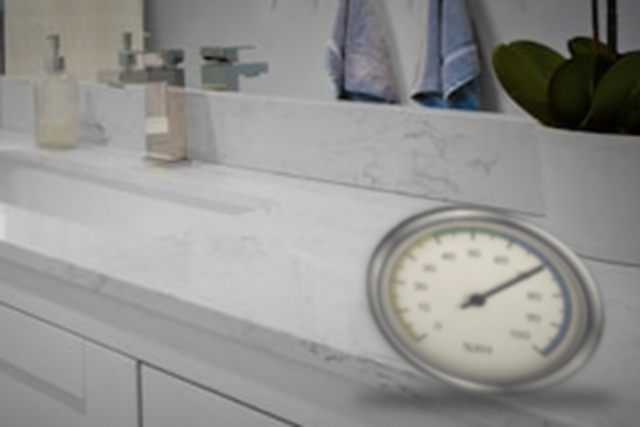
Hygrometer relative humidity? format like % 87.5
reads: % 70
